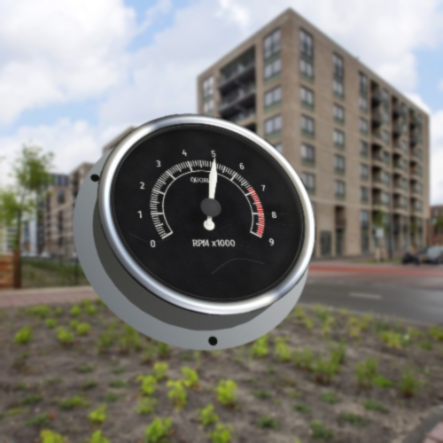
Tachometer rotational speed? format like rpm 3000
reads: rpm 5000
